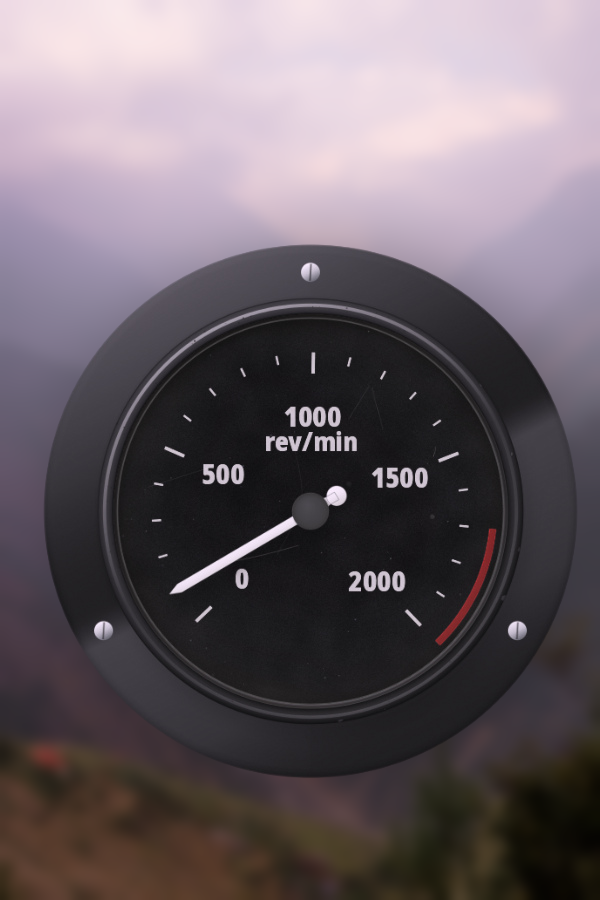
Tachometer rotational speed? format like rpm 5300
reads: rpm 100
